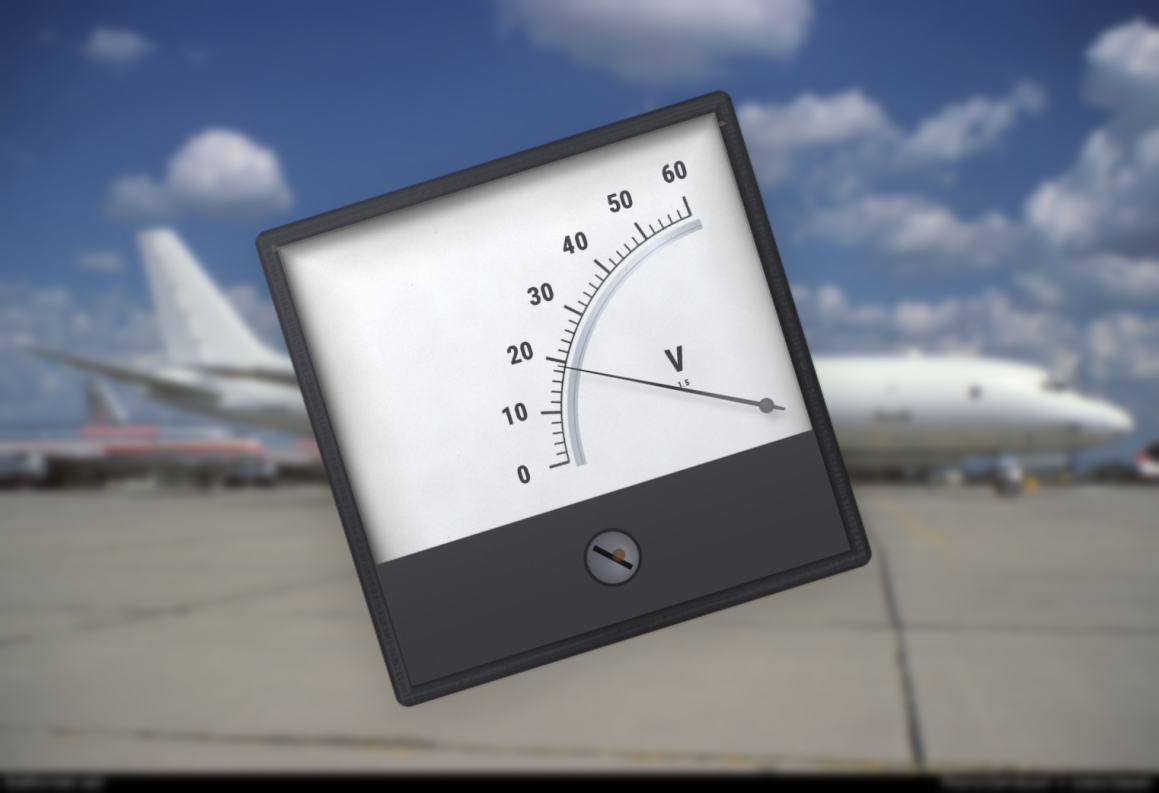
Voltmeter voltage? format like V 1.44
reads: V 19
